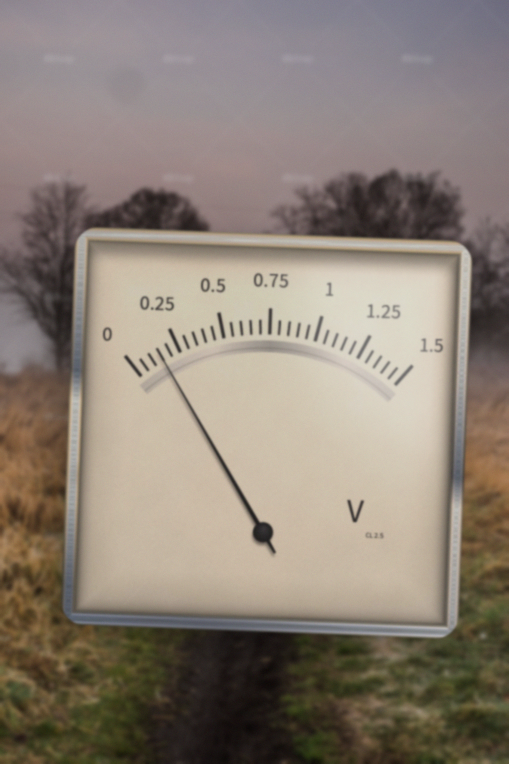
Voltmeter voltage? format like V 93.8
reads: V 0.15
